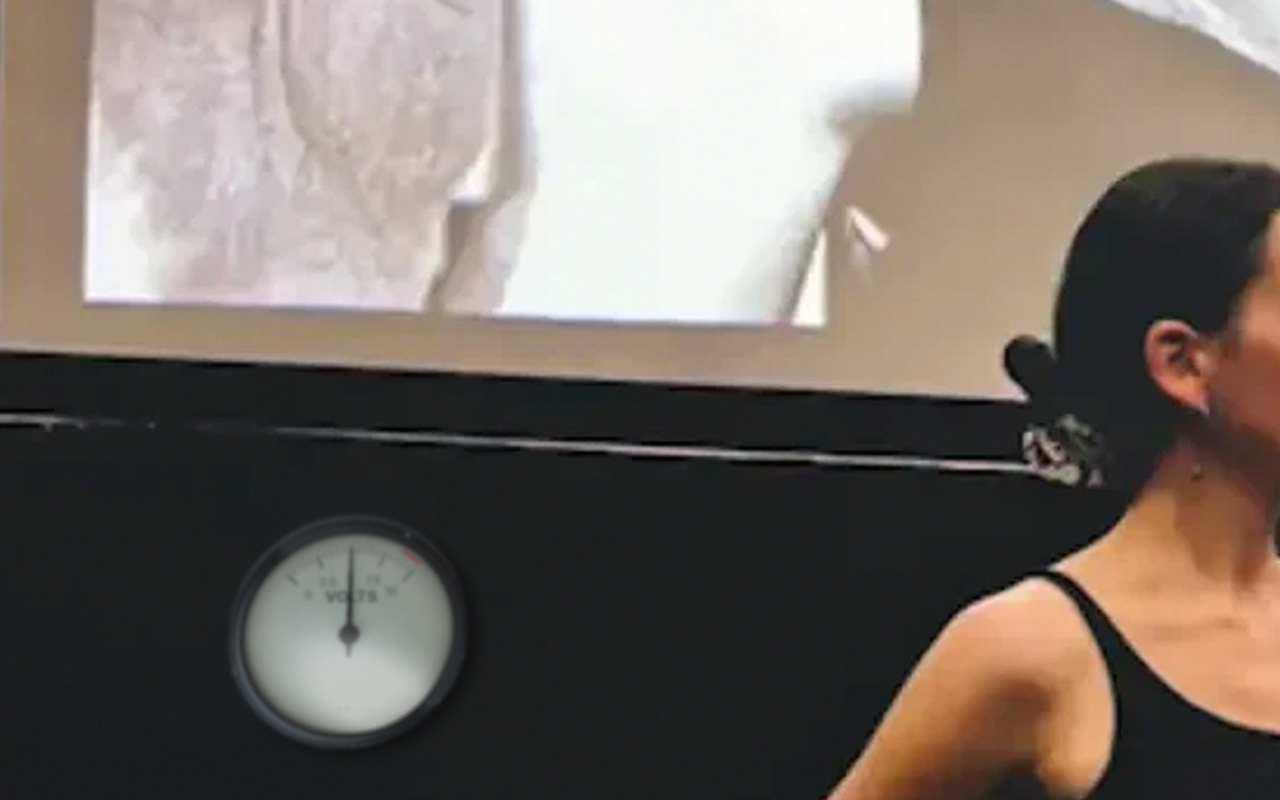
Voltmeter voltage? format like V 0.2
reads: V 5
